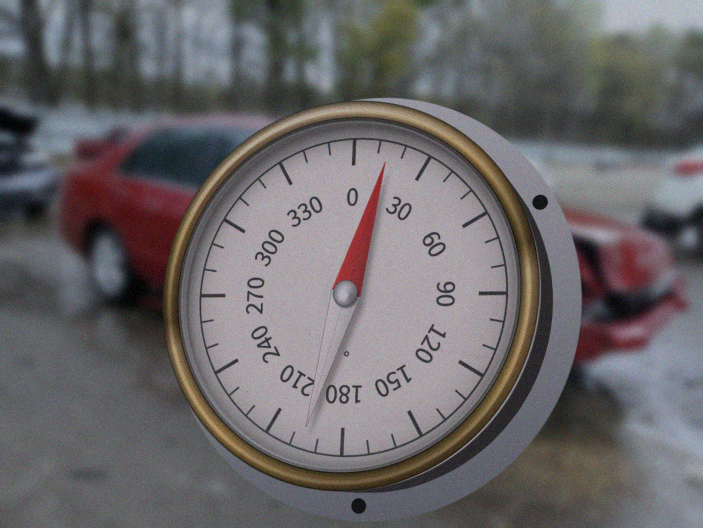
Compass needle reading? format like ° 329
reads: ° 15
